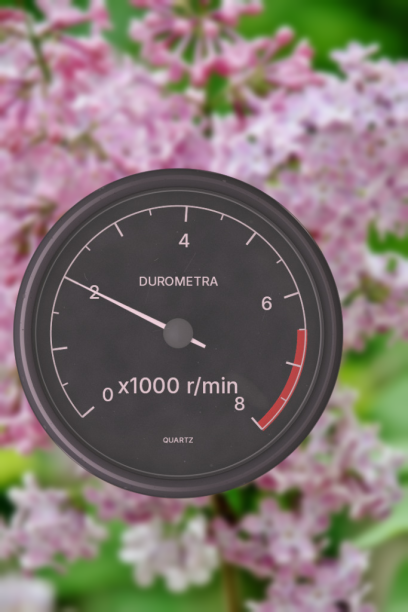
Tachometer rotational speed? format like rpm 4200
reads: rpm 2000
